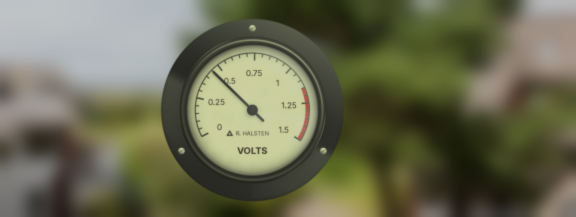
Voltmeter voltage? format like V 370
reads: V 0.45
